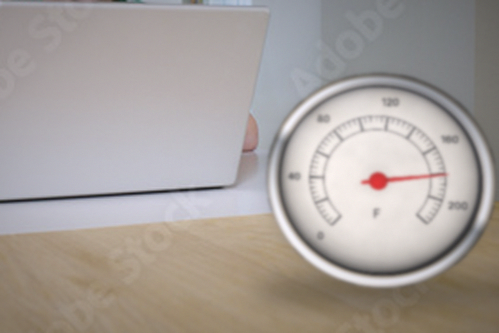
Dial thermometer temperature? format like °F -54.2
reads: °F 180
